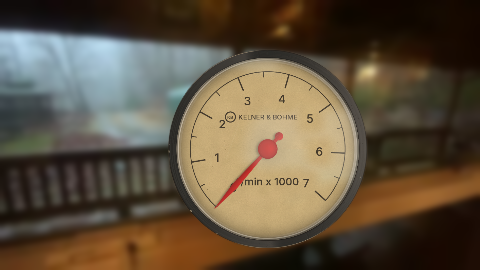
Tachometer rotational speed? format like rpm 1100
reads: rpm 0
